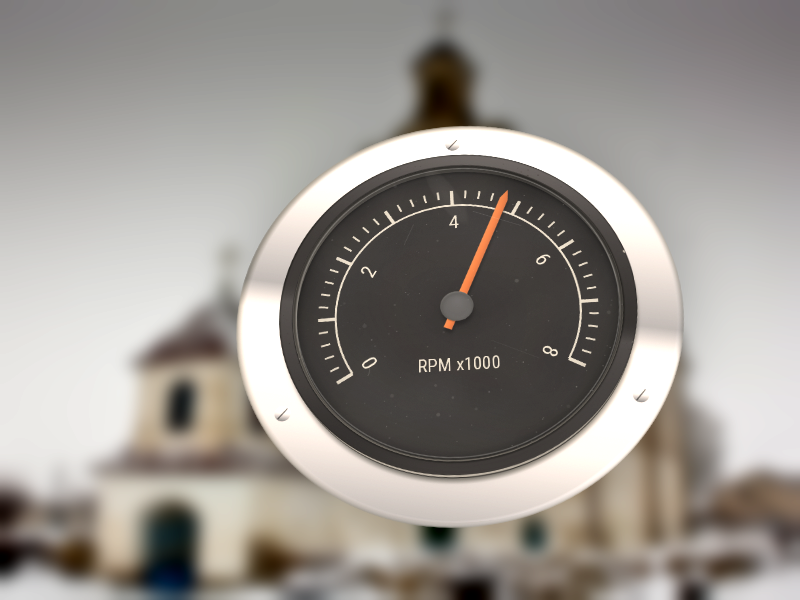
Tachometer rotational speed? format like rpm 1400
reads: rpm 4800
